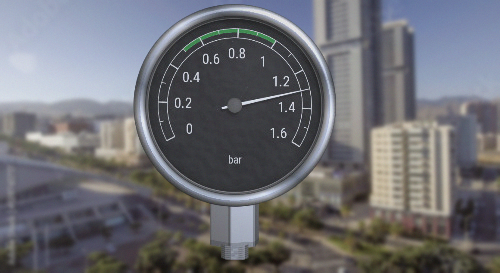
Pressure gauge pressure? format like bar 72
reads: bar 1.3
